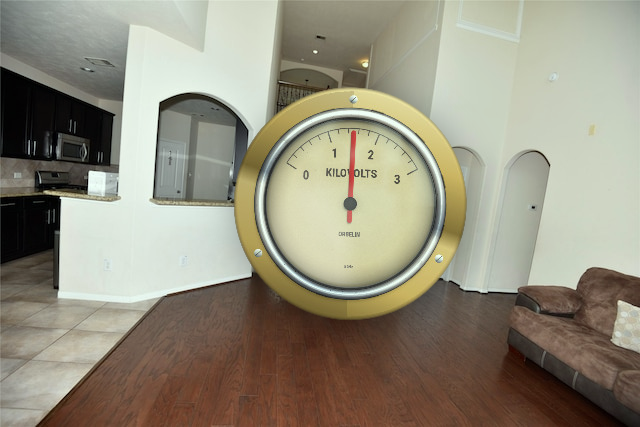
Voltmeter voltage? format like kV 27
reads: kV 1.5
